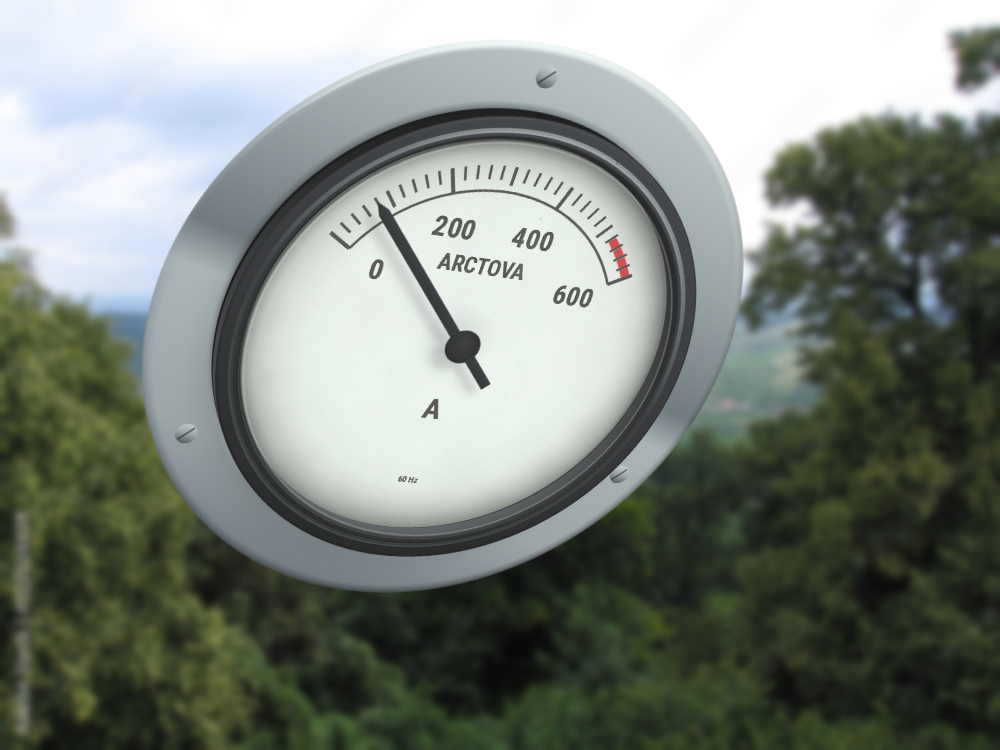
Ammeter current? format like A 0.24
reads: A 80
